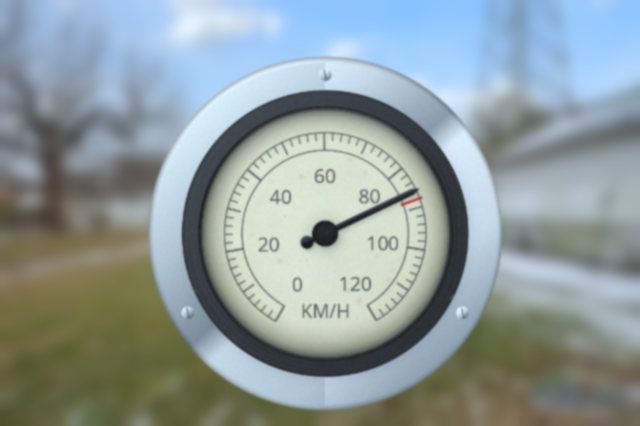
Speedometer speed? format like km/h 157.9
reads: km/h 86
